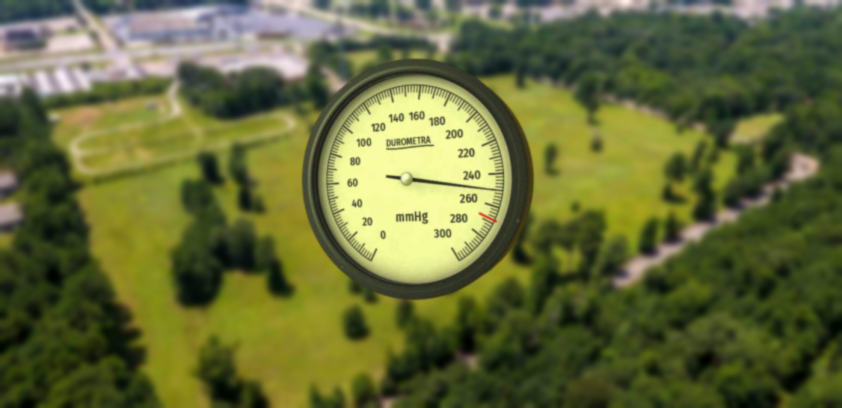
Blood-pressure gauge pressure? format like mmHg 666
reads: mmHg 250
